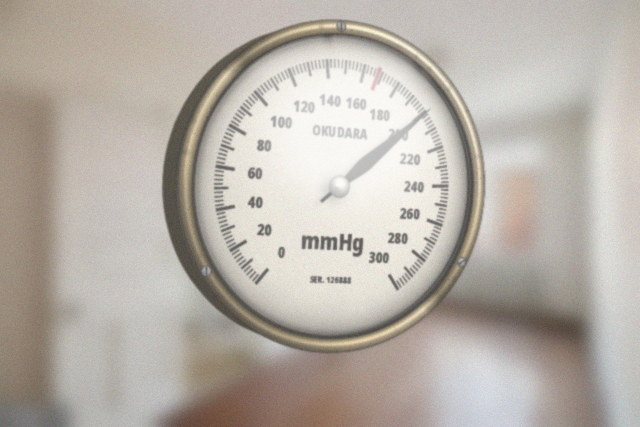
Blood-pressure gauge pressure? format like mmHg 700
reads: mmHg 200
